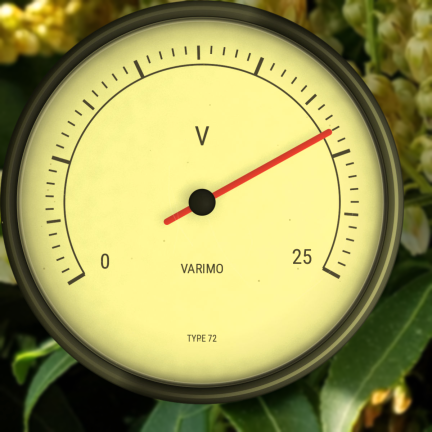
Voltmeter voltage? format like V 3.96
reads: V 19
